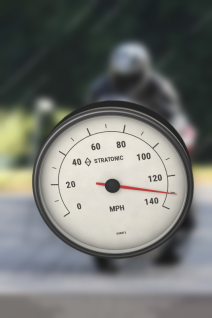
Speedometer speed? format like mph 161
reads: mph 130
